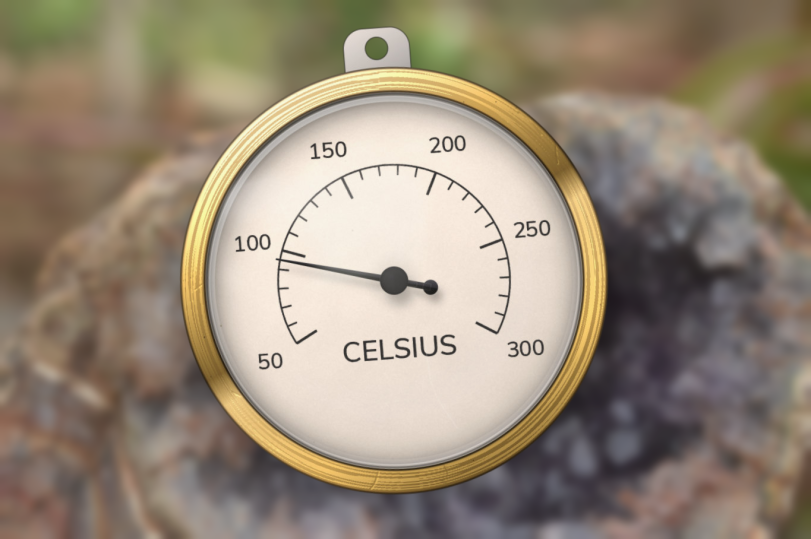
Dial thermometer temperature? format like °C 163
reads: °C 95
